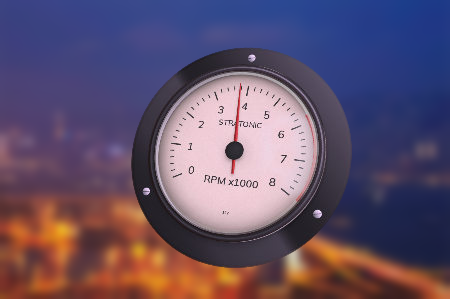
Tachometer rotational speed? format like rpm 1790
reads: rpm 3800
